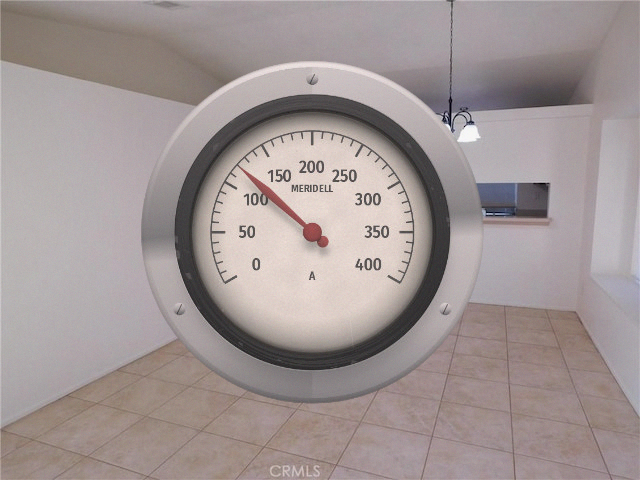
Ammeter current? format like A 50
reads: A 120
